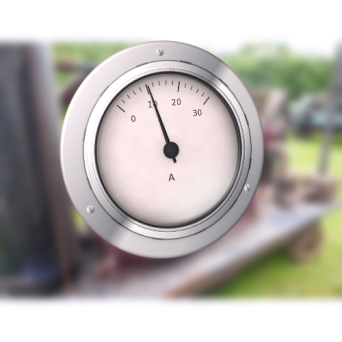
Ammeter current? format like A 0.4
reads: A 10
